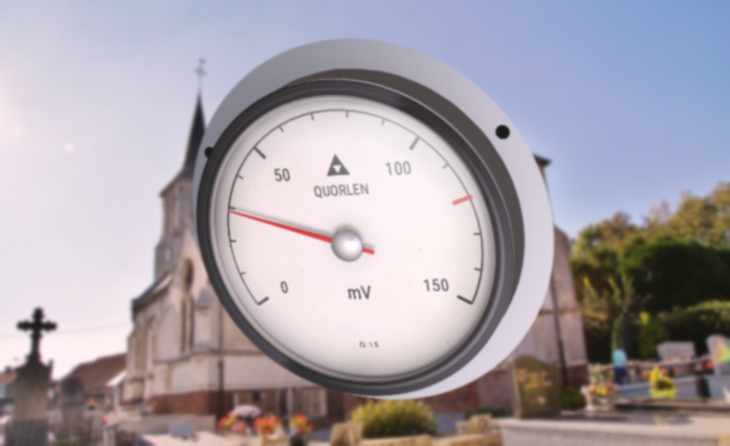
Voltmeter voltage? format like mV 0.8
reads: mV 30
